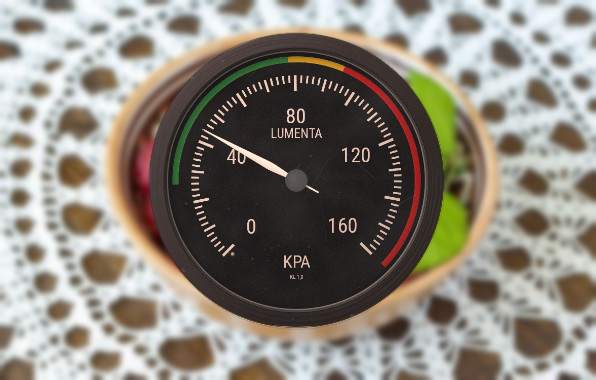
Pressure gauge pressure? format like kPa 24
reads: kPa 44
